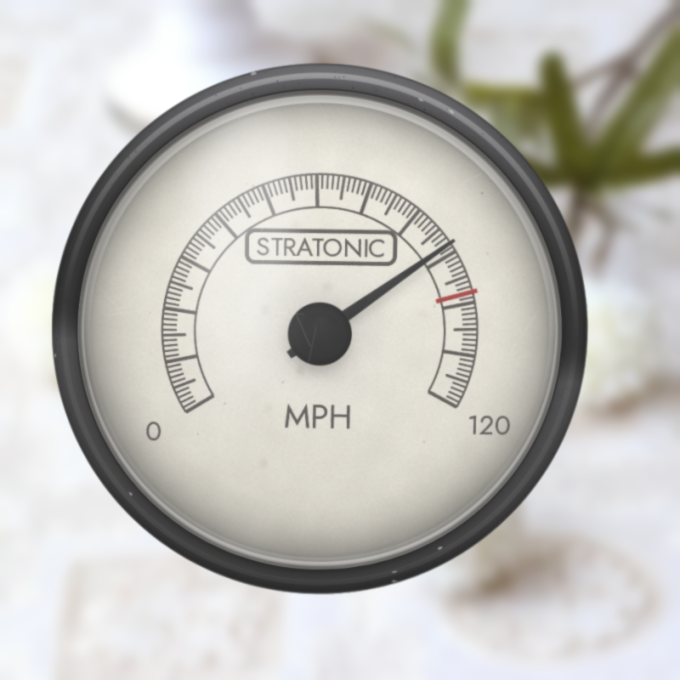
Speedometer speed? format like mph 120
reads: mph 88
